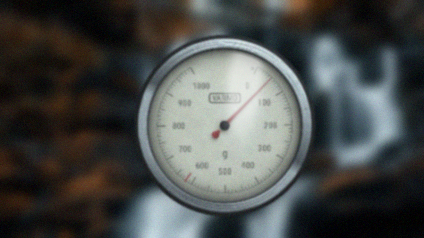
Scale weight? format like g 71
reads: g 50
